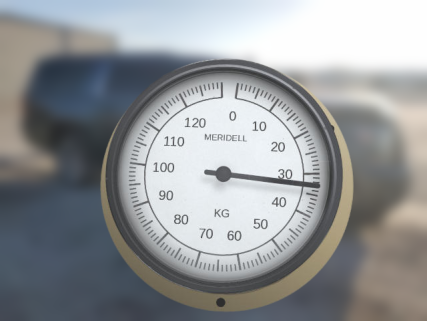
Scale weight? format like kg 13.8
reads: kg 33
